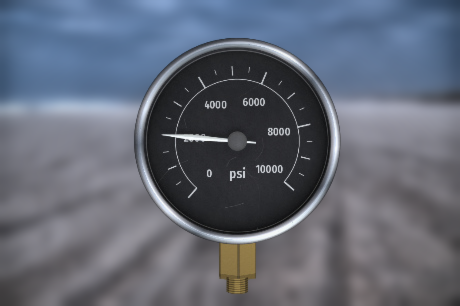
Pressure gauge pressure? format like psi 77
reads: psi 2000
